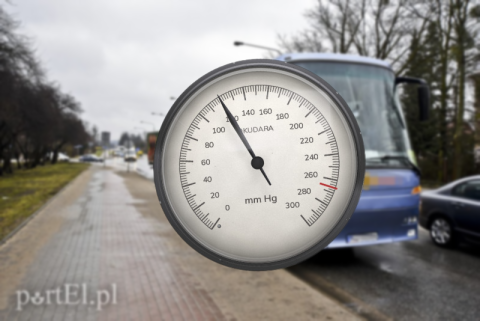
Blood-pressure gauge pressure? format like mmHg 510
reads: mmHg 120
